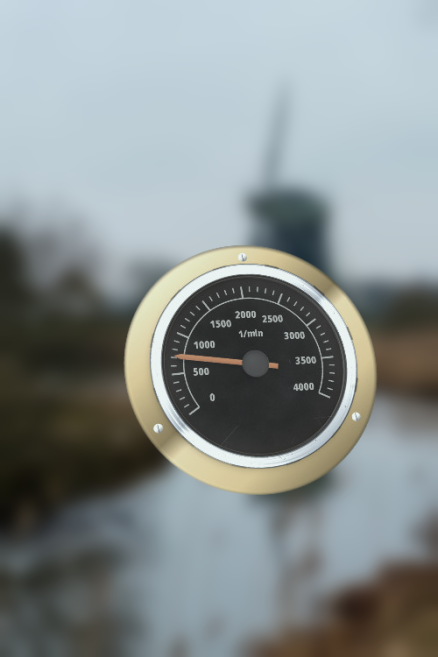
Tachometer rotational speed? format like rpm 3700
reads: rpm 700
